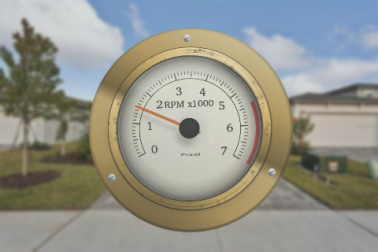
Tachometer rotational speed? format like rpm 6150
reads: rpm 1500
